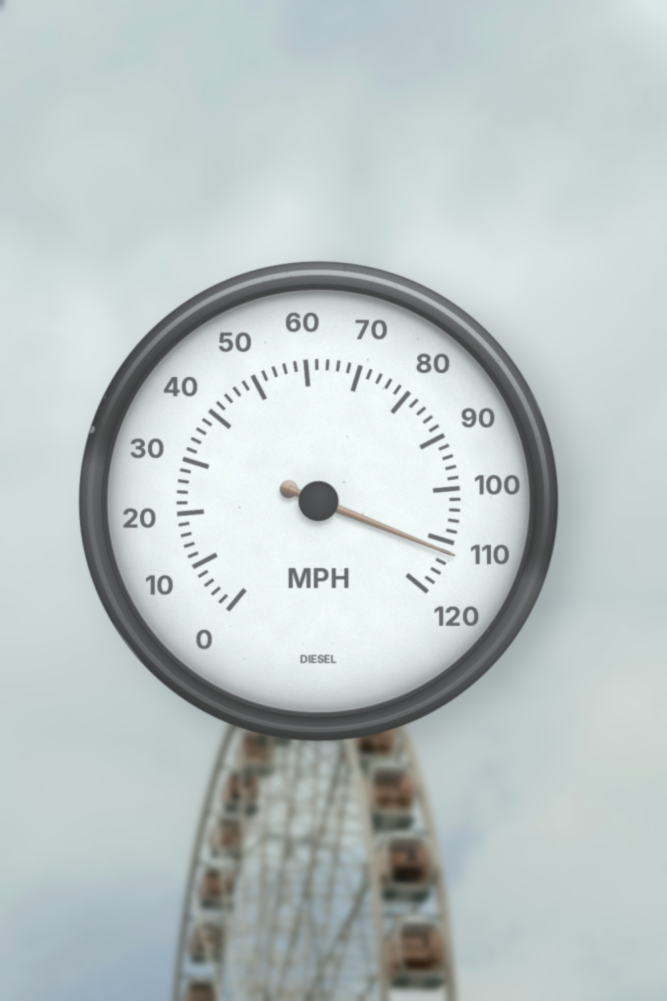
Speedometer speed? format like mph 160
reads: mph 112
